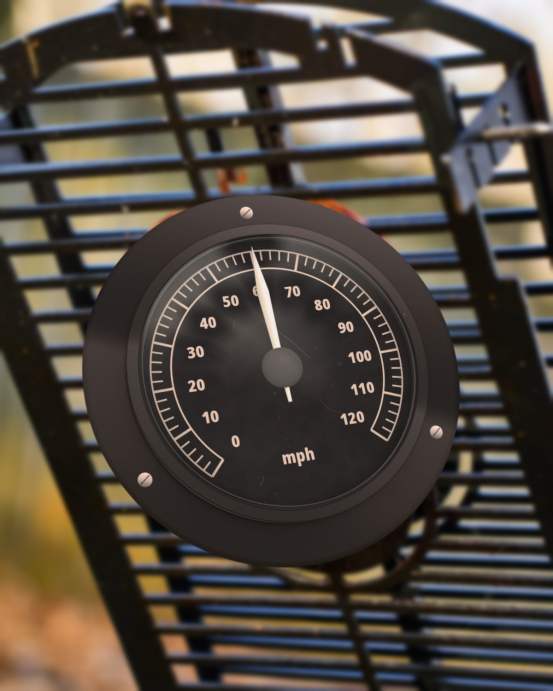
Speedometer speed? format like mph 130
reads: mph 60
